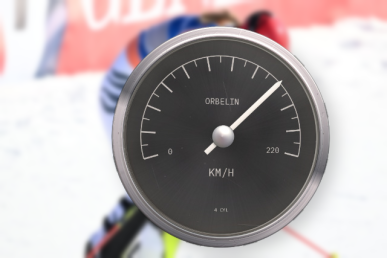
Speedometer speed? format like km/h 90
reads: km/h 160
